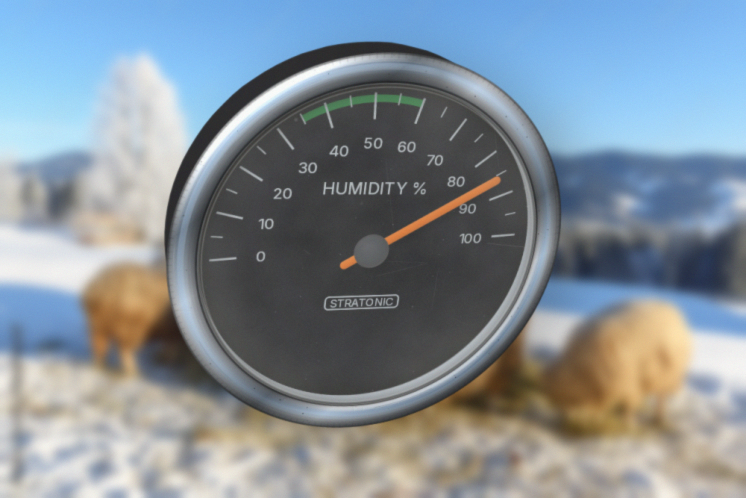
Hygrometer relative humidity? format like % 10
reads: % 85
